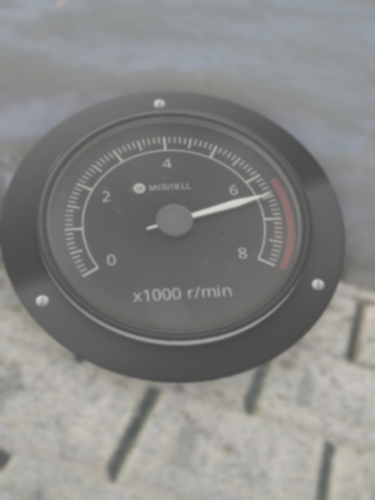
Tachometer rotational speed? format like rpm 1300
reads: rpm 6500
